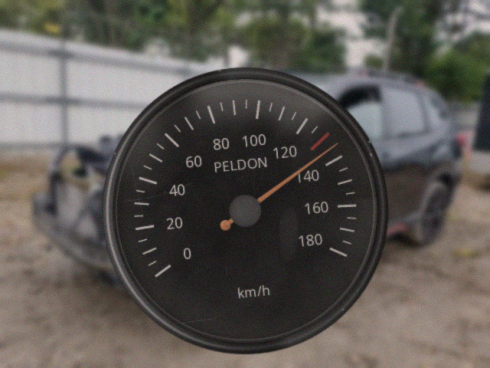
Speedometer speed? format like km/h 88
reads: km/h 135
